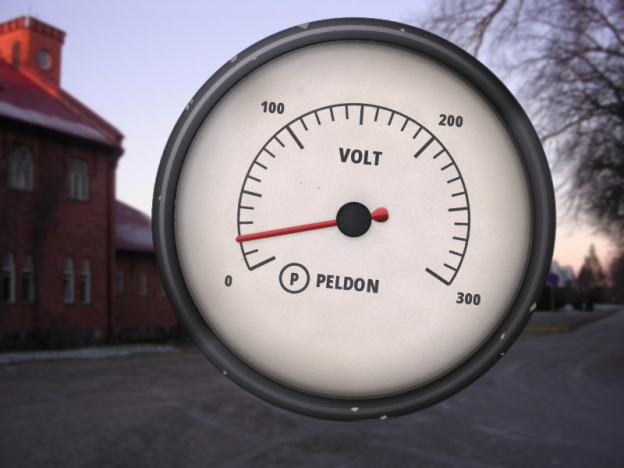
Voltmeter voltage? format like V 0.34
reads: V 20
